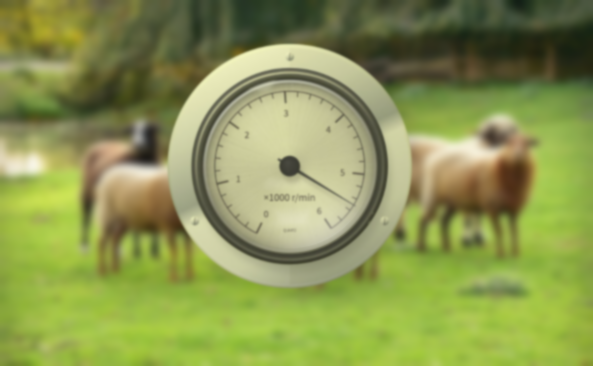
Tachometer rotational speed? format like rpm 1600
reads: rpm 5500
